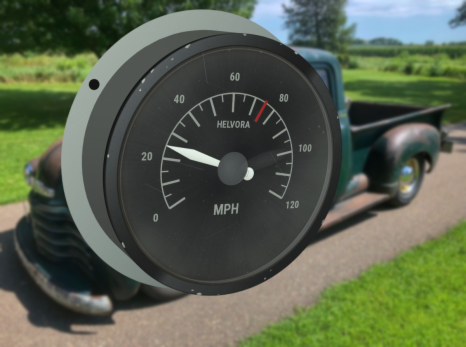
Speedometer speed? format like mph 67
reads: mph 25
